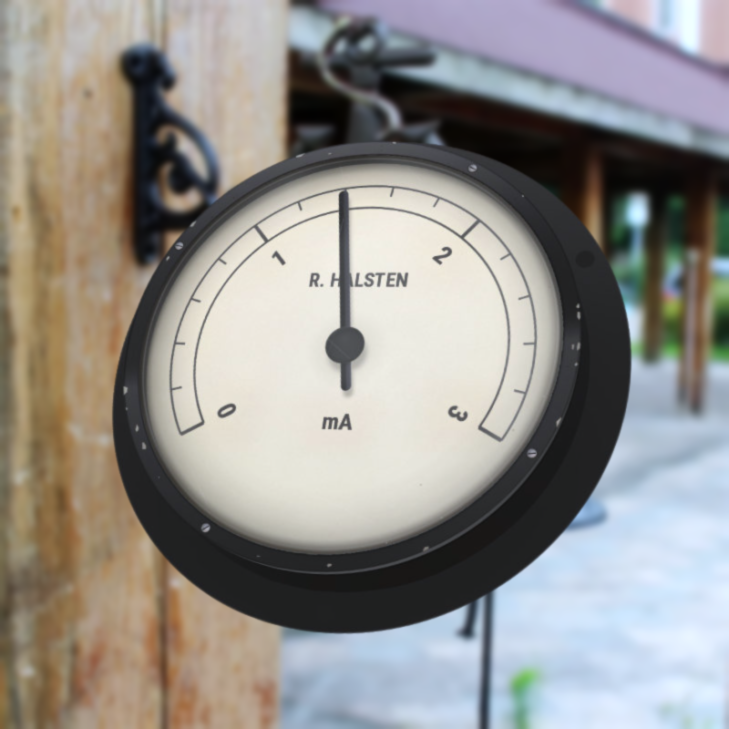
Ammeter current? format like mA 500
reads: mA 1.4
